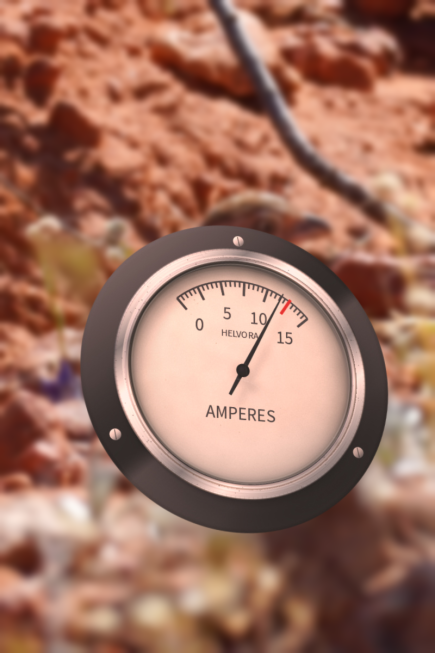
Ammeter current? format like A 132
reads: A 11.5
